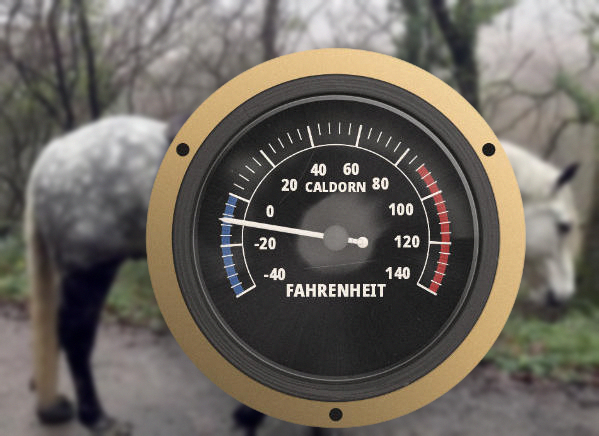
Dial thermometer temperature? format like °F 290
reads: °F -10
